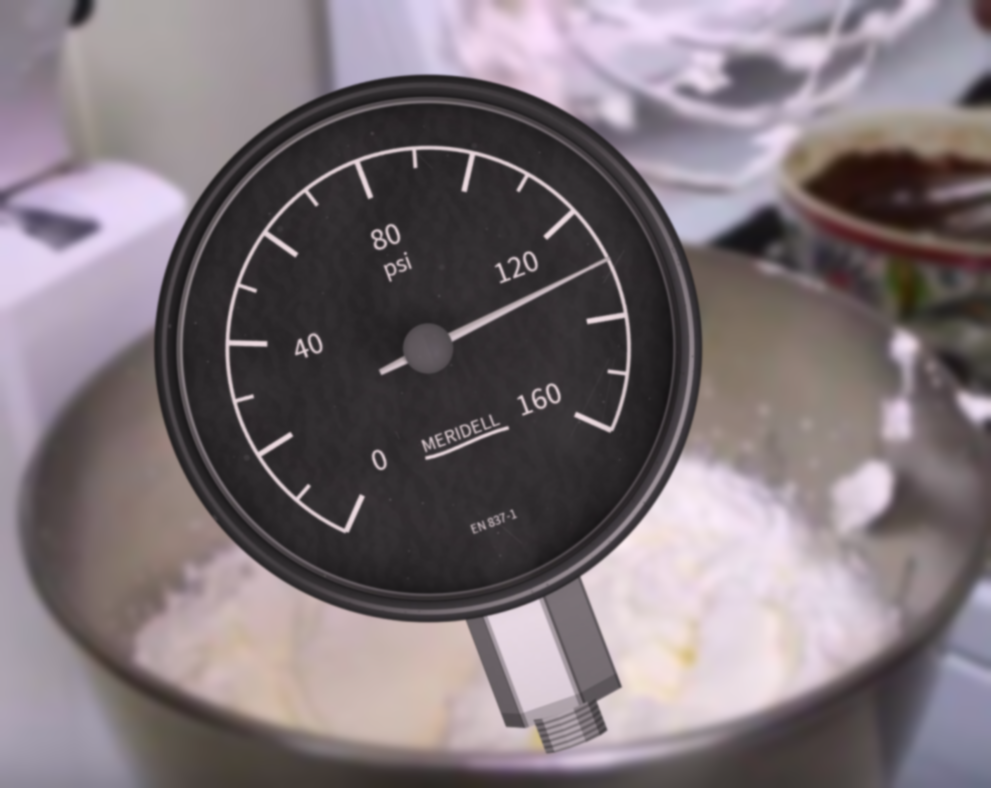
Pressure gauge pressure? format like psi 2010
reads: psi 130
